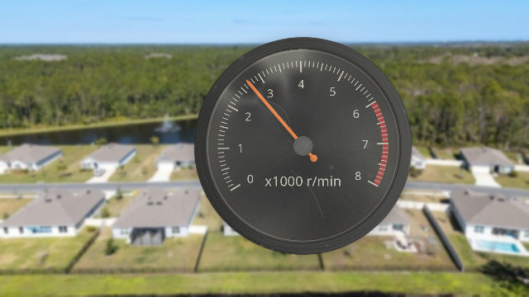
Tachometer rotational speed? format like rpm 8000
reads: rpm 2700
